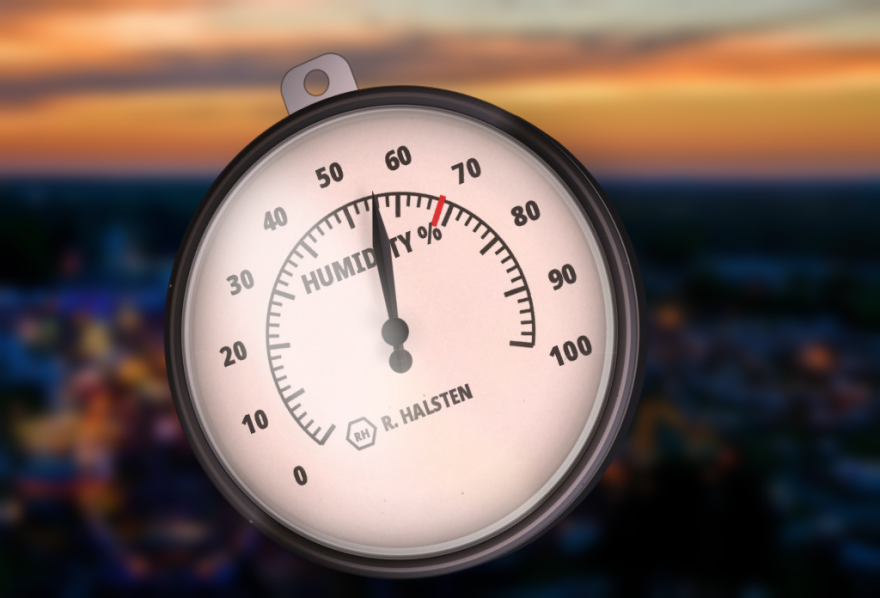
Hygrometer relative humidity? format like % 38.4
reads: % 56
